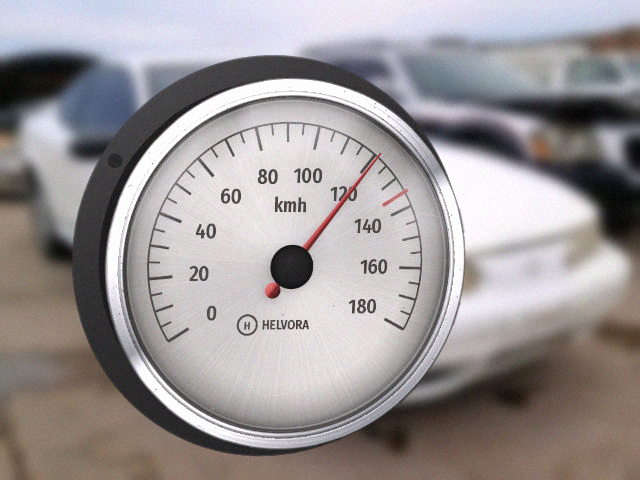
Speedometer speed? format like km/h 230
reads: km/h 120
